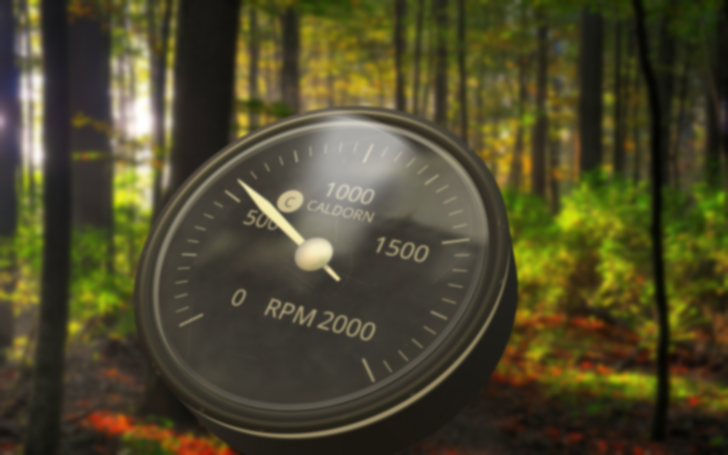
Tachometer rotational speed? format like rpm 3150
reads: rpm 550
